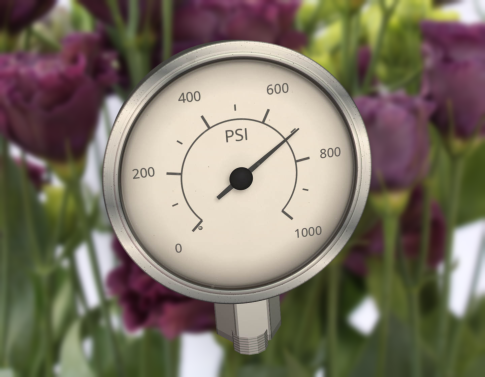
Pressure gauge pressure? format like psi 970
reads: psi 700
